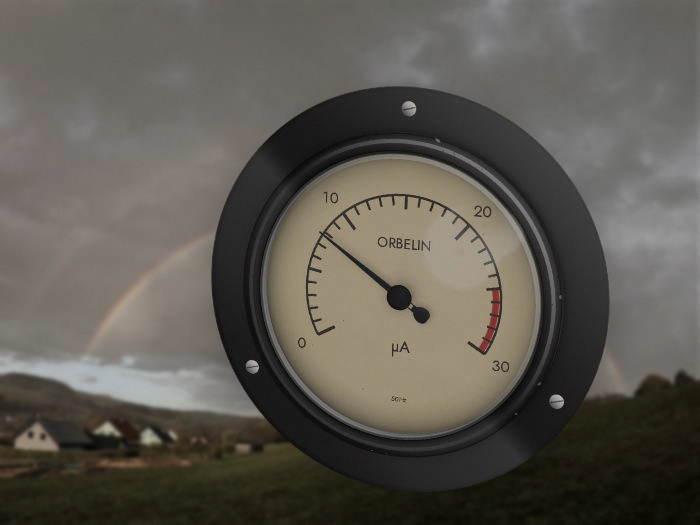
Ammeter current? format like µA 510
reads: µA 8
